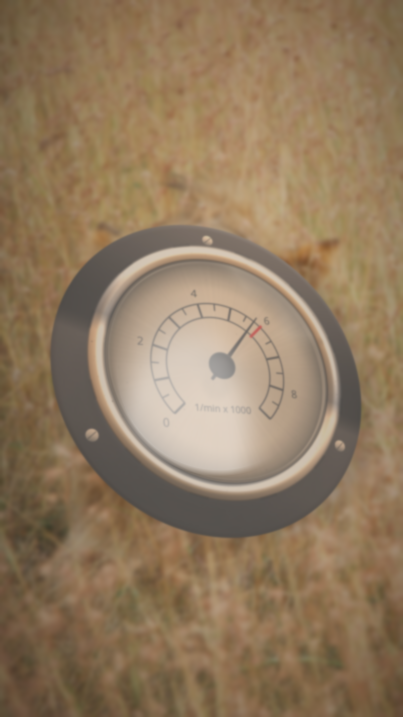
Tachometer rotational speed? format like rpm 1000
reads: rpm 5750
